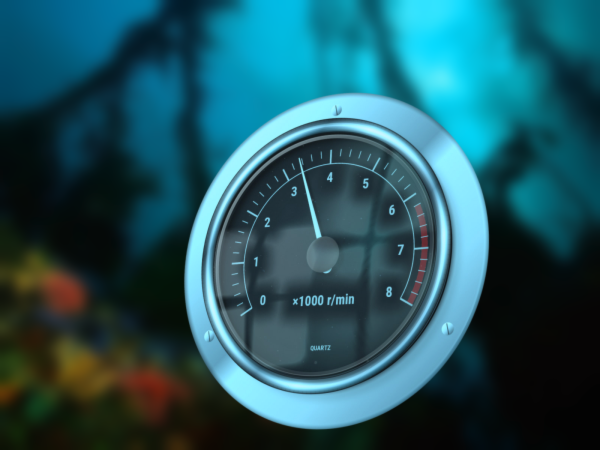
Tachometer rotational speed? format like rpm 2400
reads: rpm 3400
